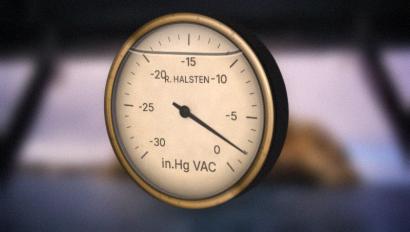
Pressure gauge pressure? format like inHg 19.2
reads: inHg -2
